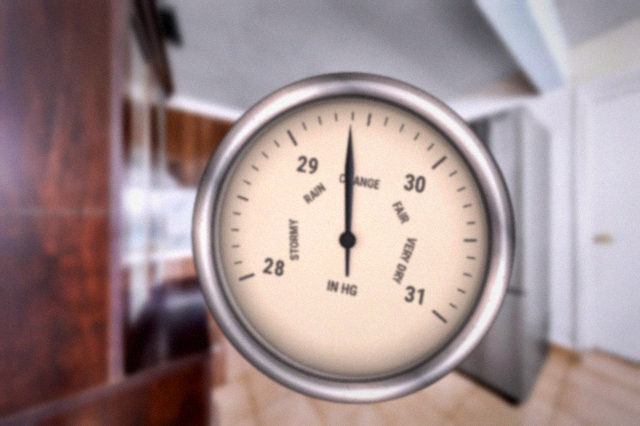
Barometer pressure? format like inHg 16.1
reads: inHg 29.4
